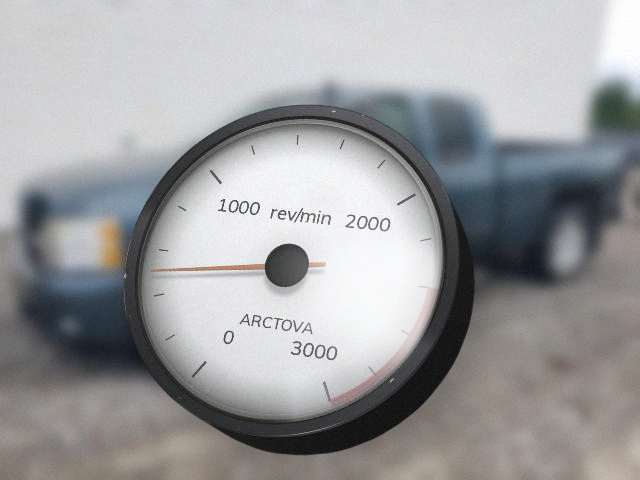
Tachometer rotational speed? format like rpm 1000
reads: rpm 500
